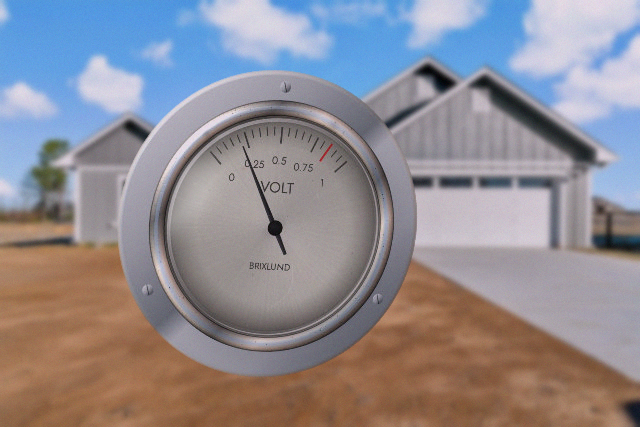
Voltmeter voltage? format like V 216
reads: V 0.2
